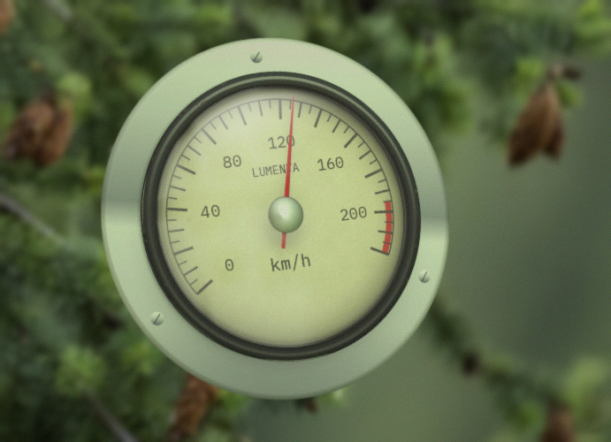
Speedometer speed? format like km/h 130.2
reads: km/h 125
